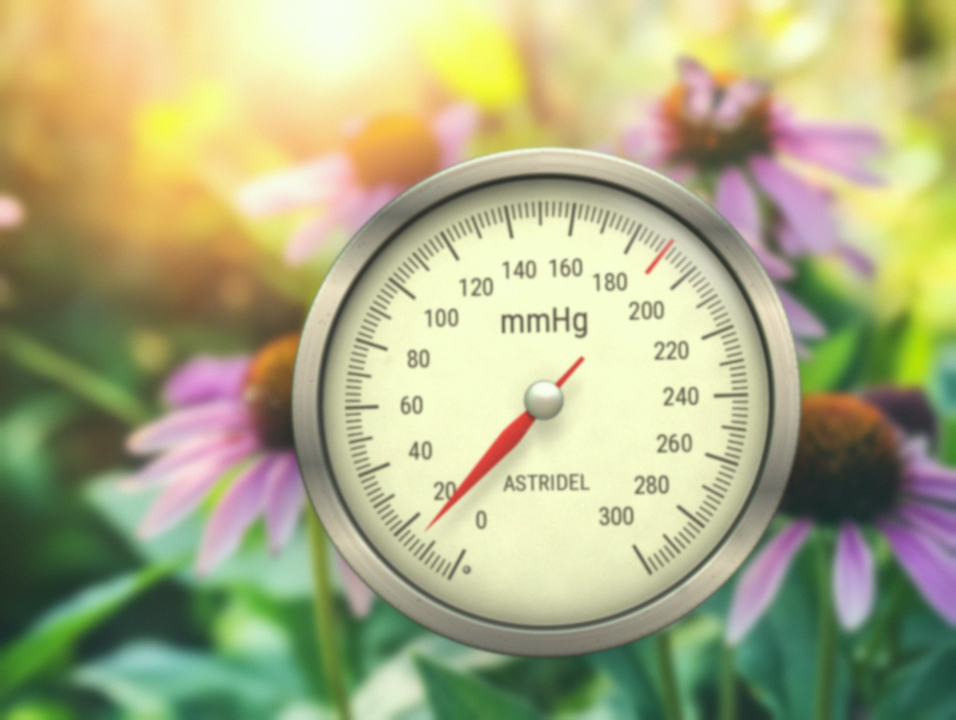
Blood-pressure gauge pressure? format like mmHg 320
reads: mmHg 14
